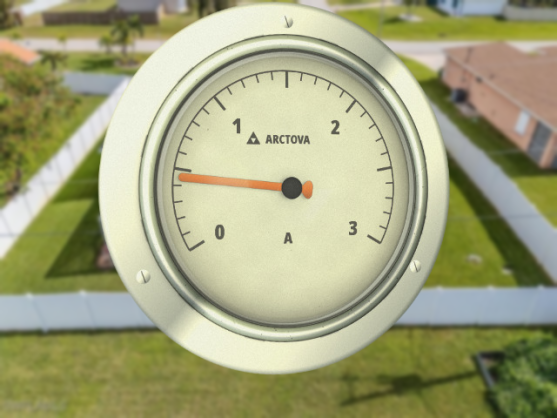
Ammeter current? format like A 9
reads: A 0.45
